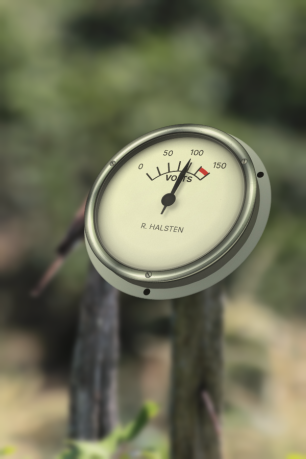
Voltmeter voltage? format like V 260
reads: V 100
